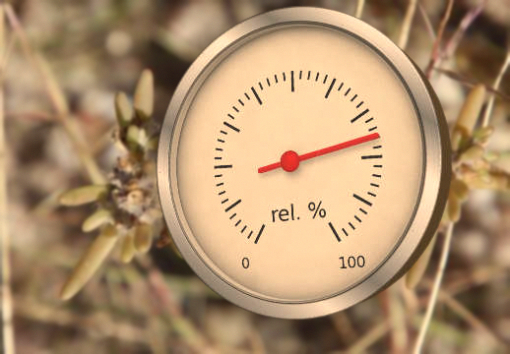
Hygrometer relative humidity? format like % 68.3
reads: % 76
